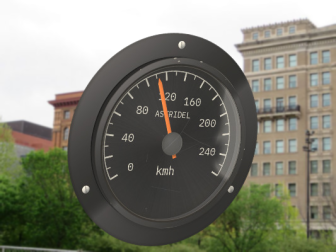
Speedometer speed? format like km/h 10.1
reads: km/h 110
